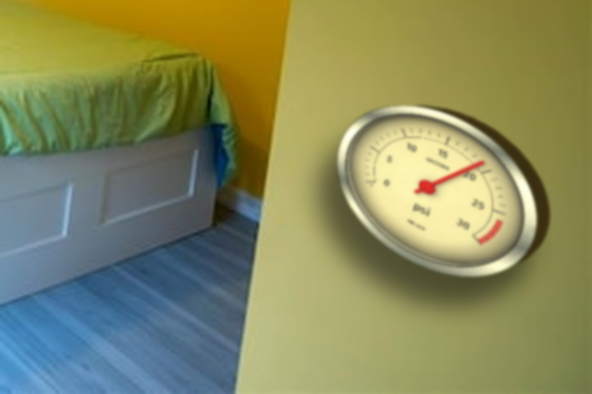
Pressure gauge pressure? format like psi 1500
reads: psi 19
